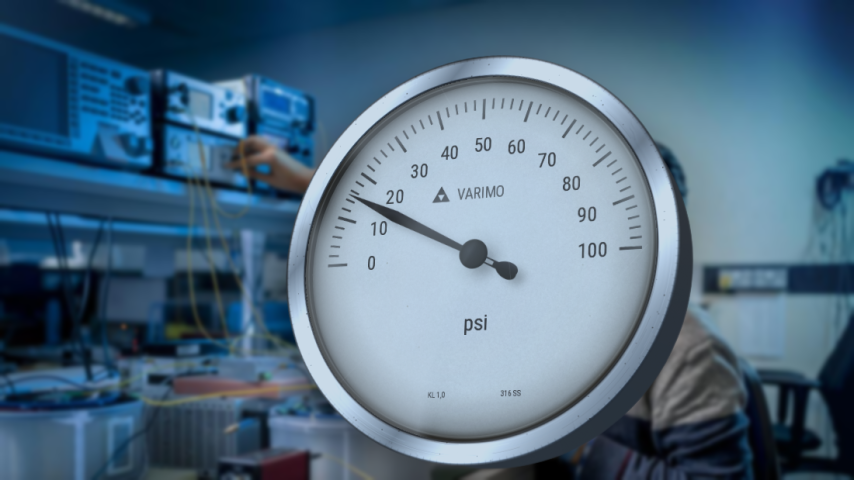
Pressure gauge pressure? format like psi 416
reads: psi 15
